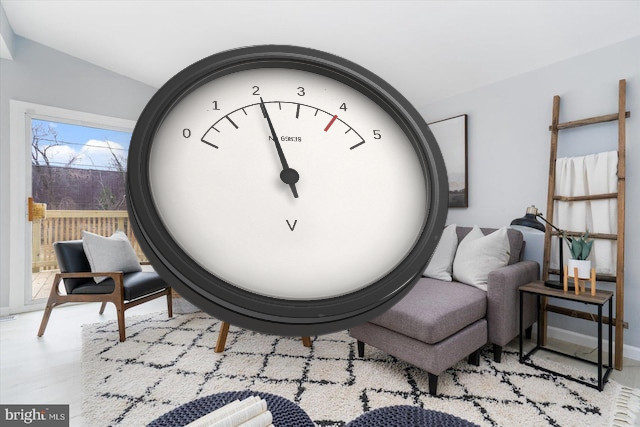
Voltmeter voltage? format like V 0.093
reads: V 2
